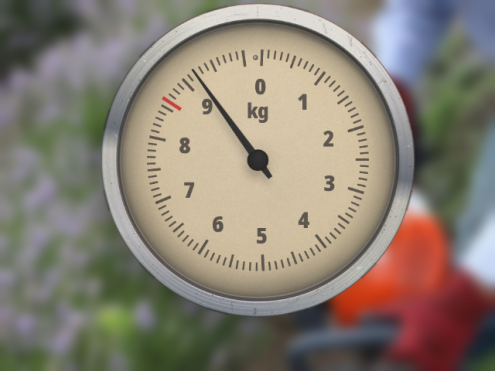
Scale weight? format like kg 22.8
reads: kg 9.2
